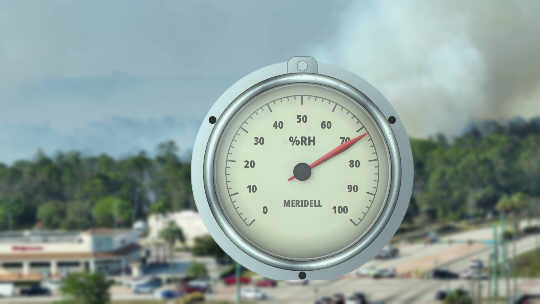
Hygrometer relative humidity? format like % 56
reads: % 72
